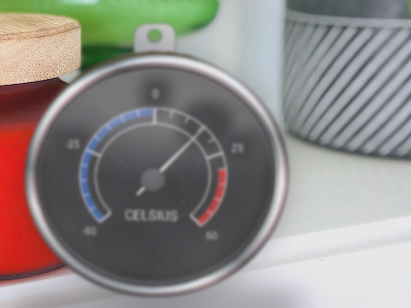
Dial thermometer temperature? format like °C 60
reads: °C 15
